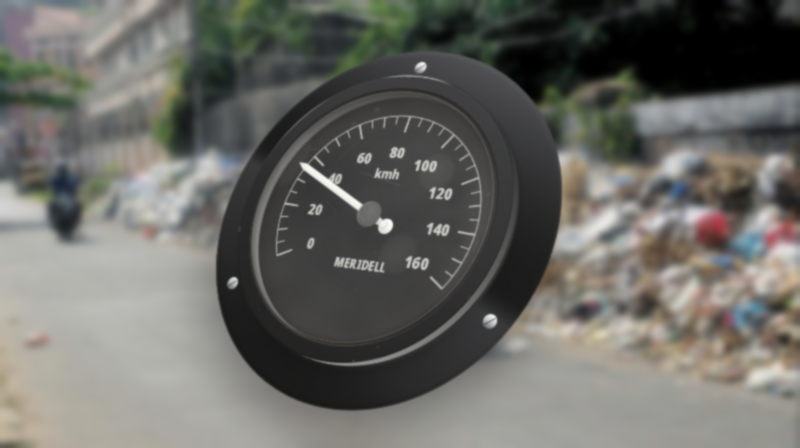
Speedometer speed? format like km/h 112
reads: km/h 35
